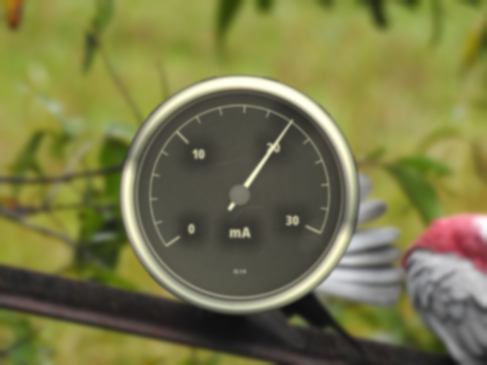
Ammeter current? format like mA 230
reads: mA 20
